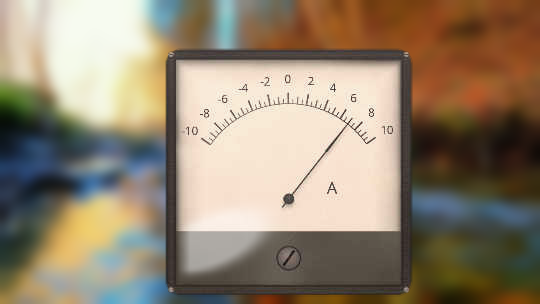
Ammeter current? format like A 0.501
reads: A 7
